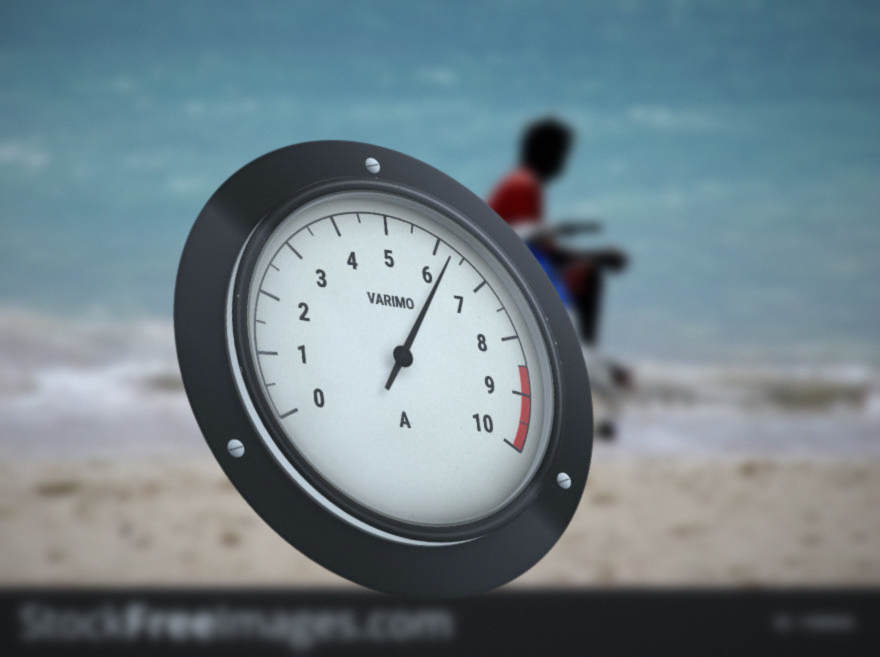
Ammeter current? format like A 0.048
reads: A 6.25
